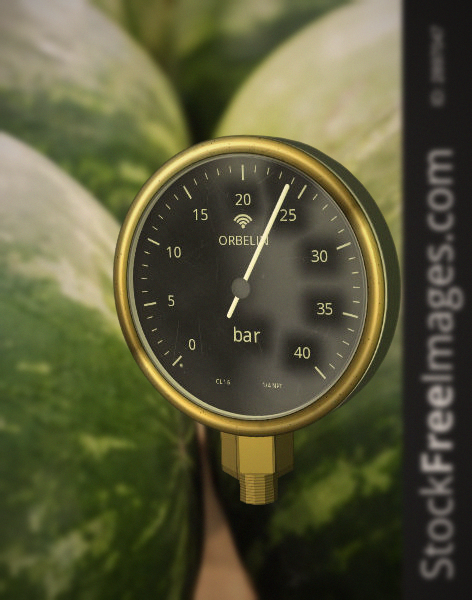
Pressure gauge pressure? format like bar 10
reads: bar 24
